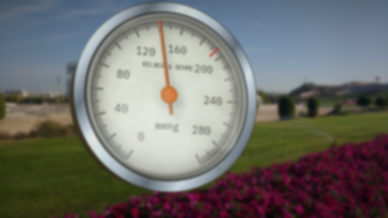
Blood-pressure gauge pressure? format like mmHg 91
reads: mmHg 140
